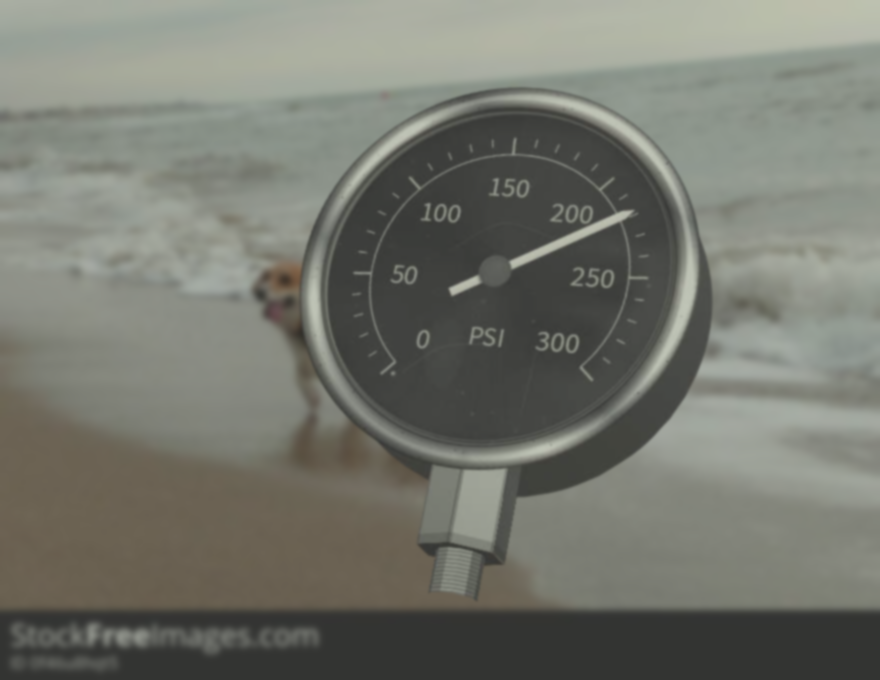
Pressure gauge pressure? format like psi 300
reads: psi 220
